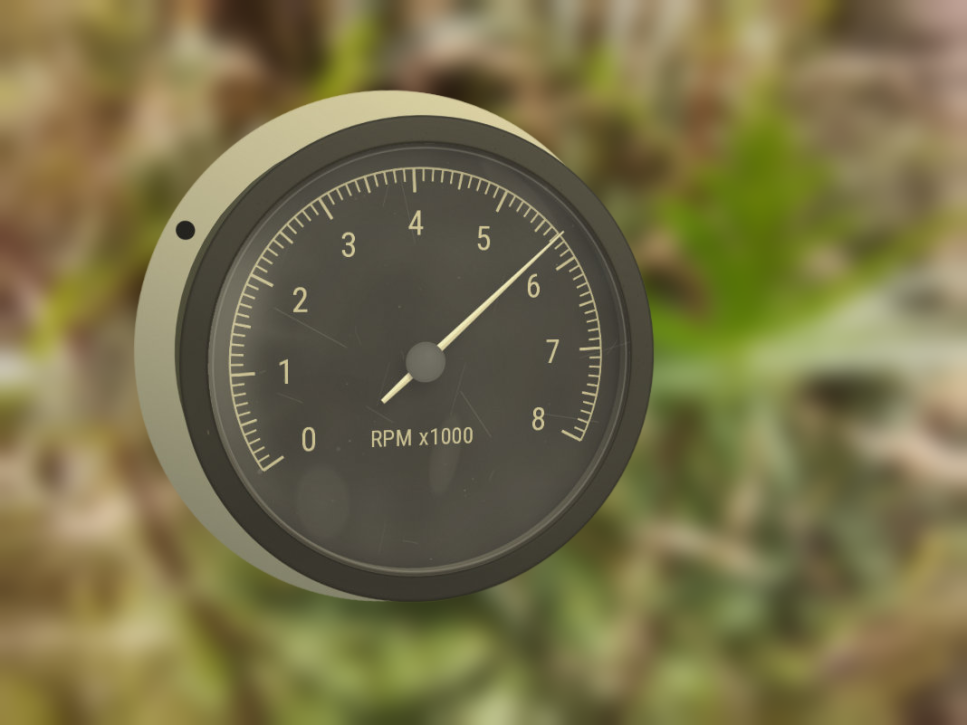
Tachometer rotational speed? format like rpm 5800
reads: rpm 5700
